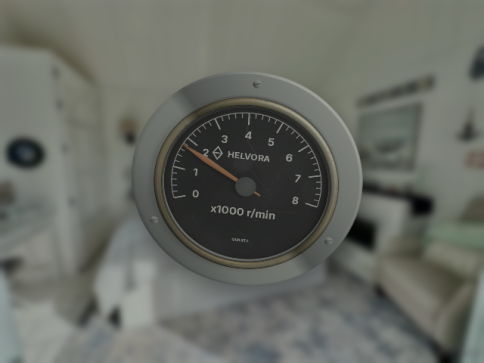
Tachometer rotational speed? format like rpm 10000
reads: rpm 1800
